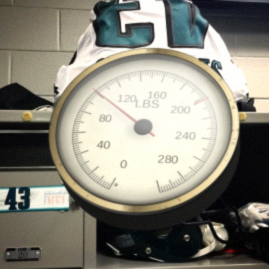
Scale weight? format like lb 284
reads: lb 100
